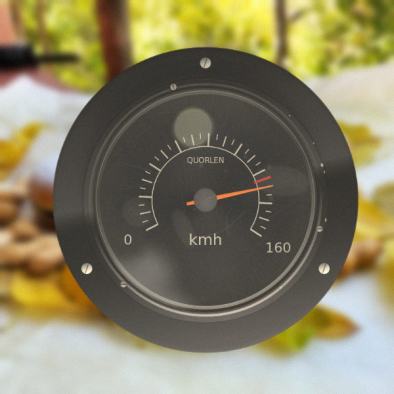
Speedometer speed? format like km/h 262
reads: km/h 130
